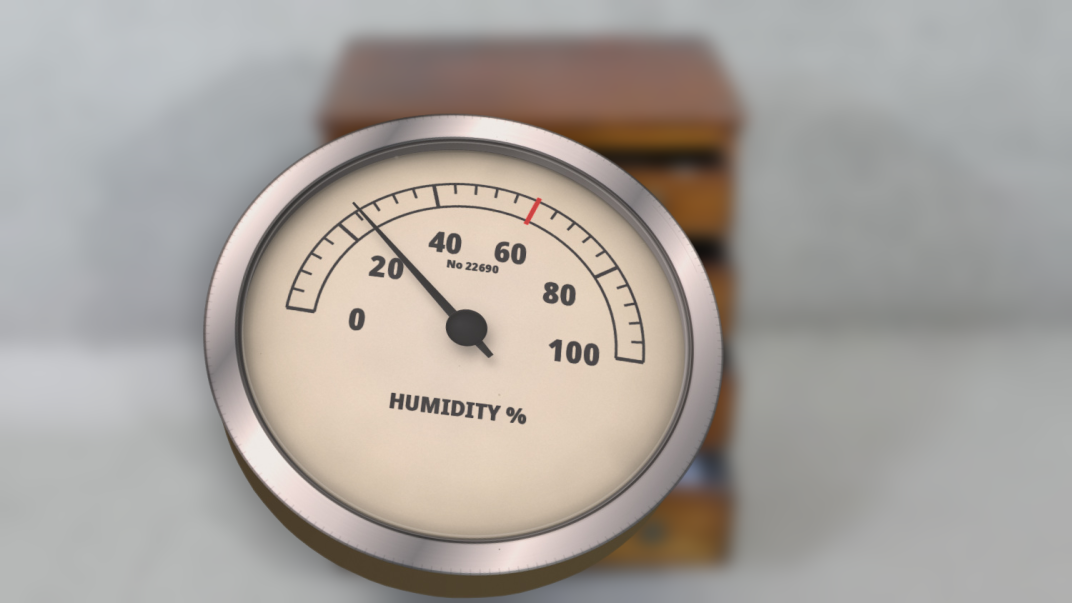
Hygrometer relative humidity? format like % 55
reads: % 24
